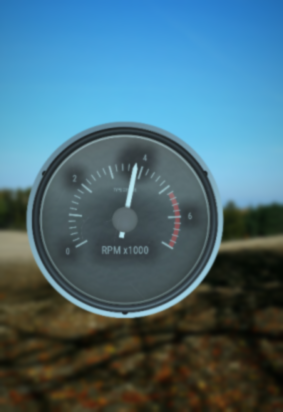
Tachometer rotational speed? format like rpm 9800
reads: rpm 3800
